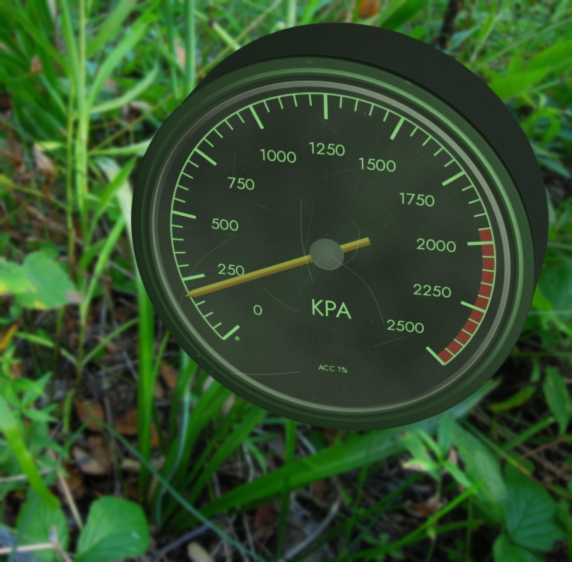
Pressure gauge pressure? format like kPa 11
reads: kPa 200
